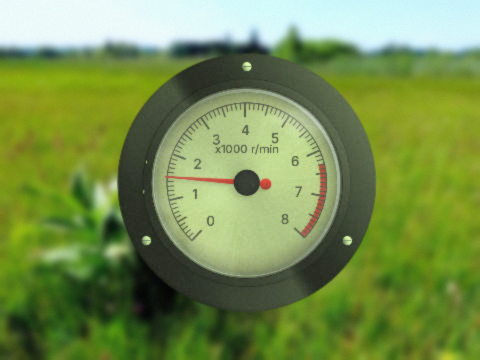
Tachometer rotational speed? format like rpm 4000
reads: rpm 1500
